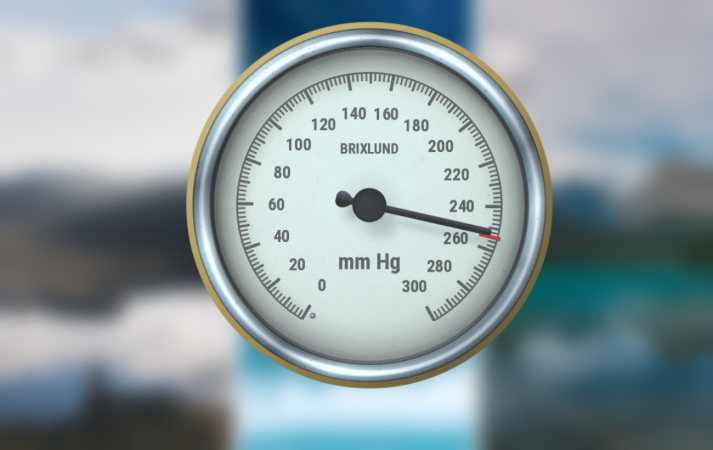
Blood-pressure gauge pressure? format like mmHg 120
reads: mmHg 252
